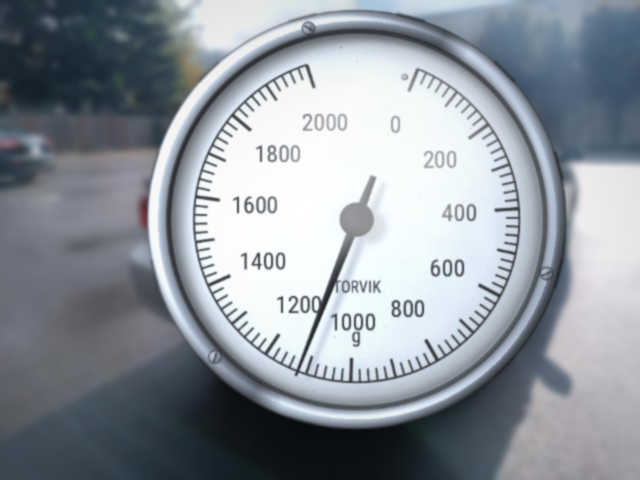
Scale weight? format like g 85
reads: g 1120
